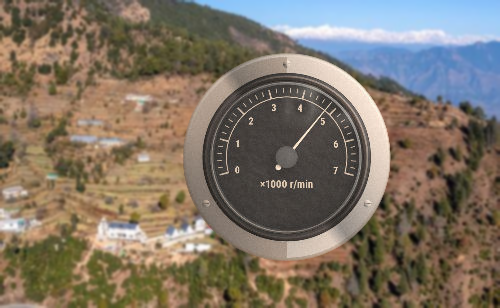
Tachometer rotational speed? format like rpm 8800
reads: rpm 4800
